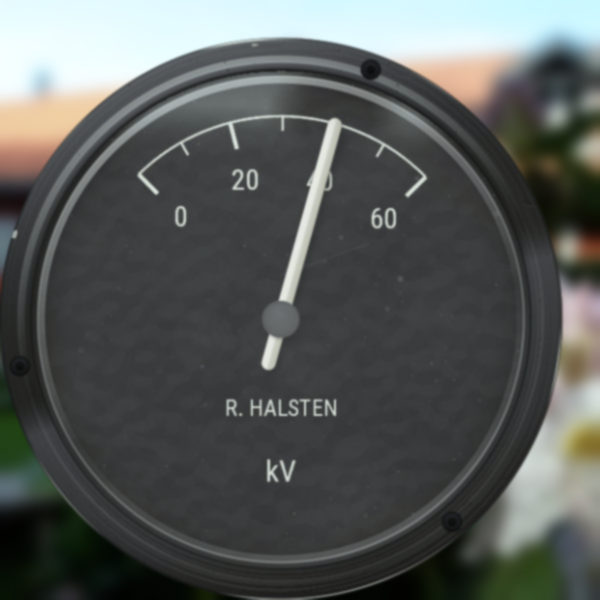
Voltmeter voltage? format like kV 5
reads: kV 40
